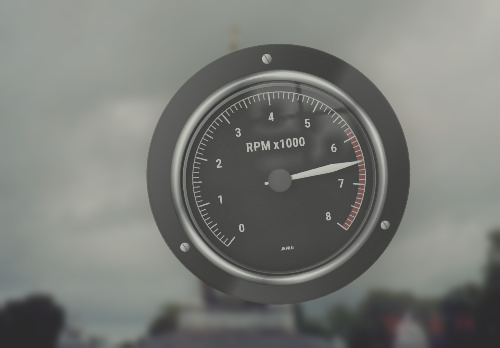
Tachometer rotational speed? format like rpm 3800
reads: rpm 6500
